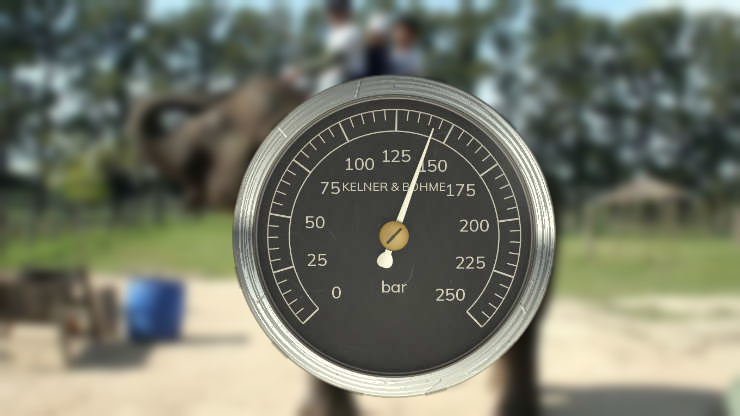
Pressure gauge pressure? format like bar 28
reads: bar 142.5
